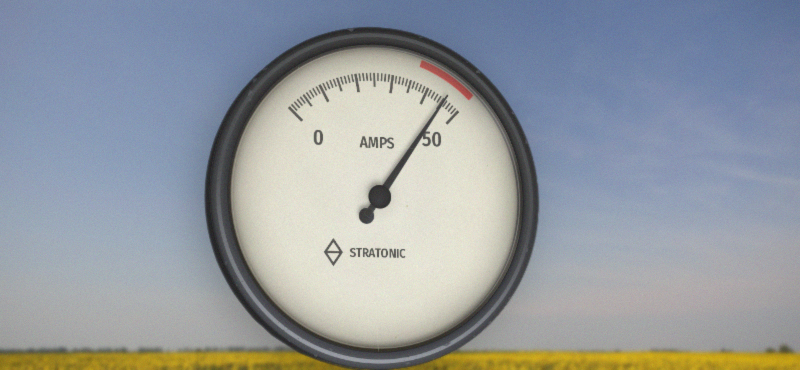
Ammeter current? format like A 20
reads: A 45
